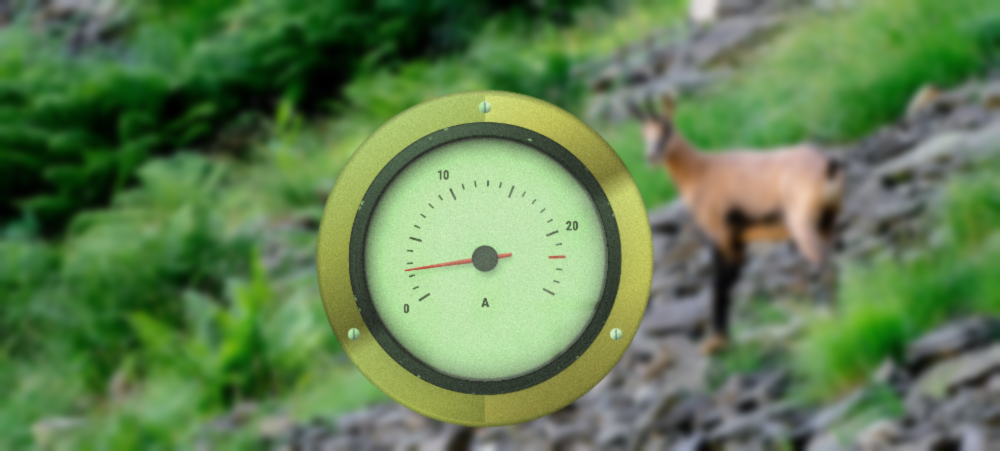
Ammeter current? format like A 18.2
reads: A 2.5
